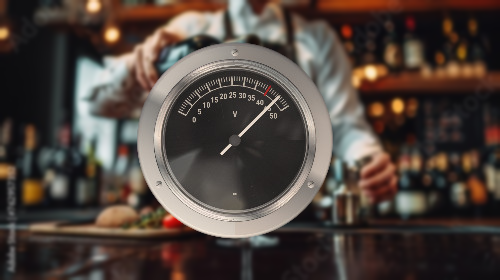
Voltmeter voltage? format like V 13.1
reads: V 45
